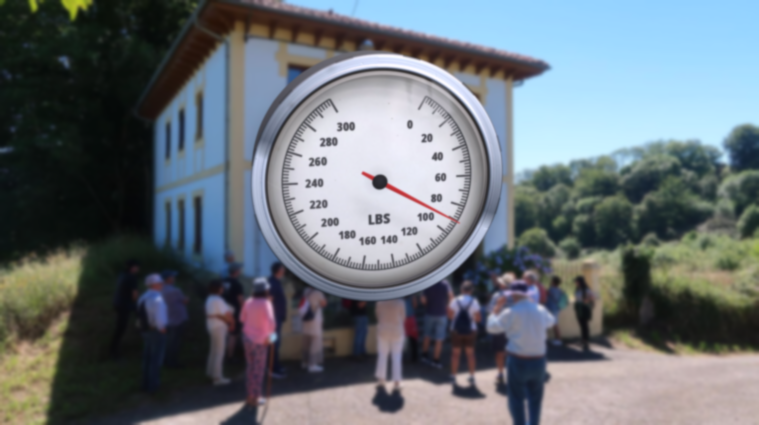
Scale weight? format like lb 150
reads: lb 90
